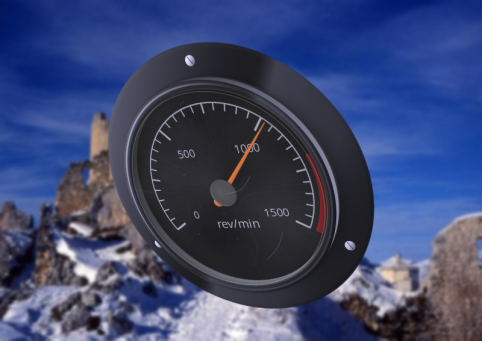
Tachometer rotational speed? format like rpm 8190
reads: rpm 1025
